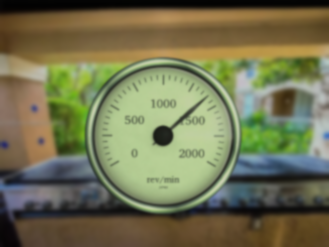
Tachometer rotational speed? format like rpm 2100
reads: rpm 1400
